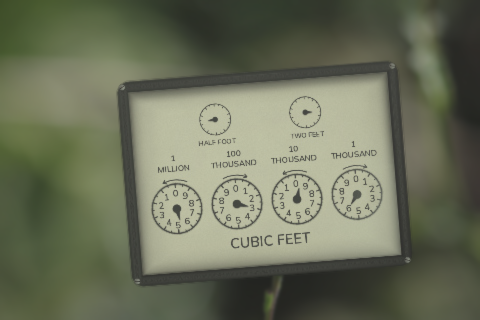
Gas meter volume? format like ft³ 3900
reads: ft³ 529600
